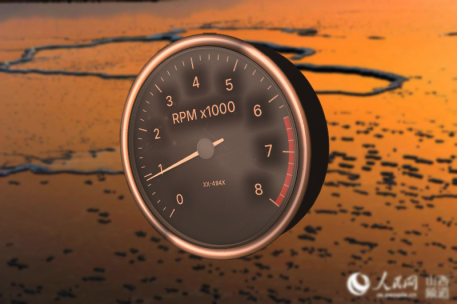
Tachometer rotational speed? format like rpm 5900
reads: rpm 900
